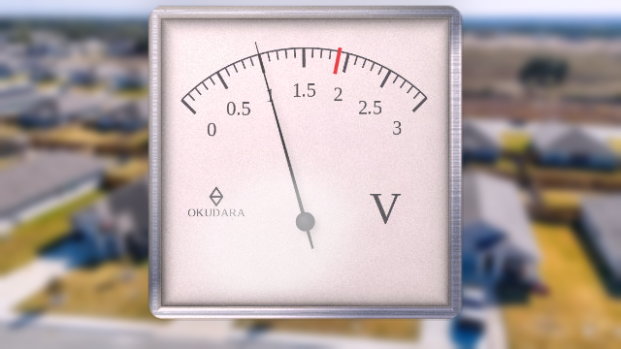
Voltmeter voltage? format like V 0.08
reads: V 1
